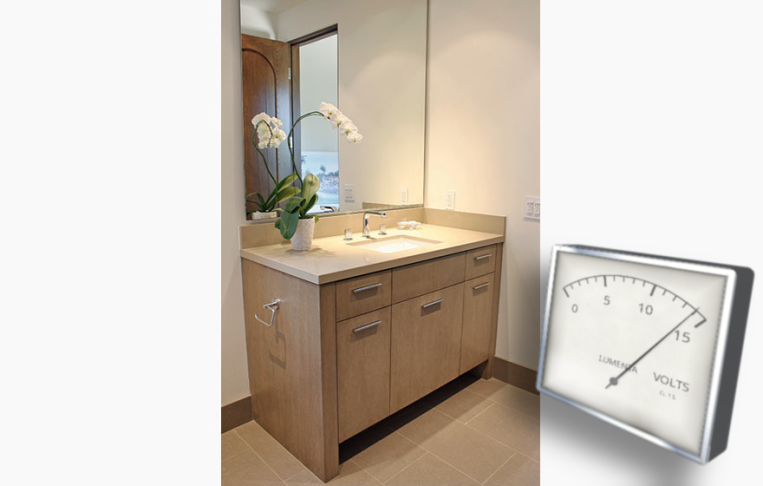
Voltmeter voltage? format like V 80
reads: V 14
